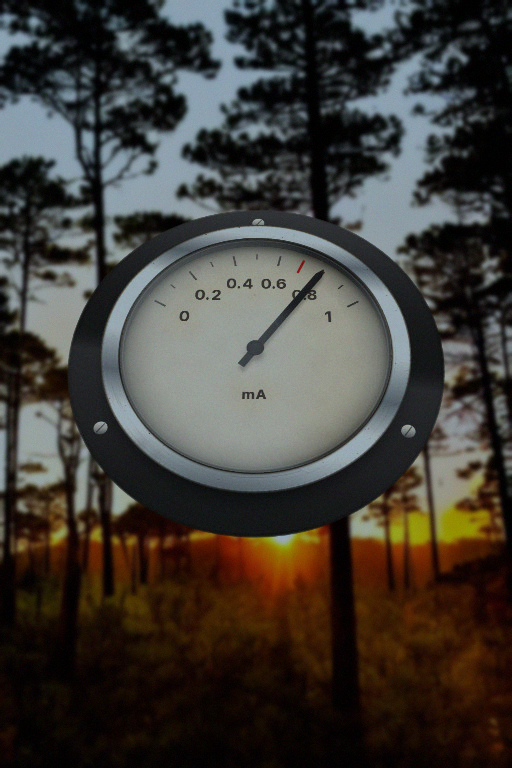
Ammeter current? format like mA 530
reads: mA 0.8
